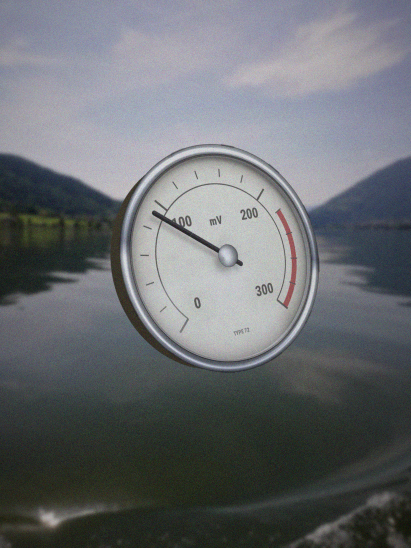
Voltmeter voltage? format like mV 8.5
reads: mV 90
